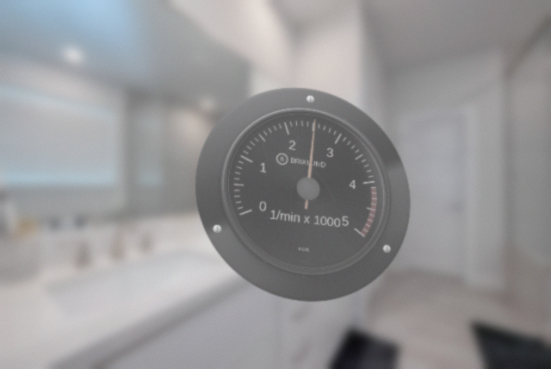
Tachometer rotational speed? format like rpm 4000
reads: rpm 2500
